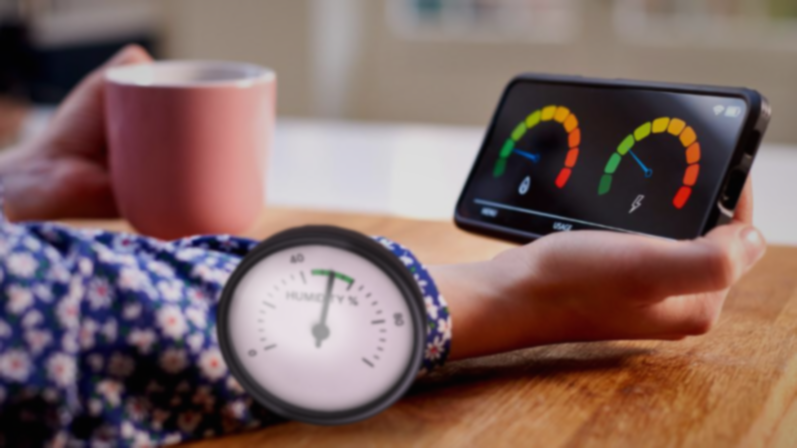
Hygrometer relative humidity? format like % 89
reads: % 52
